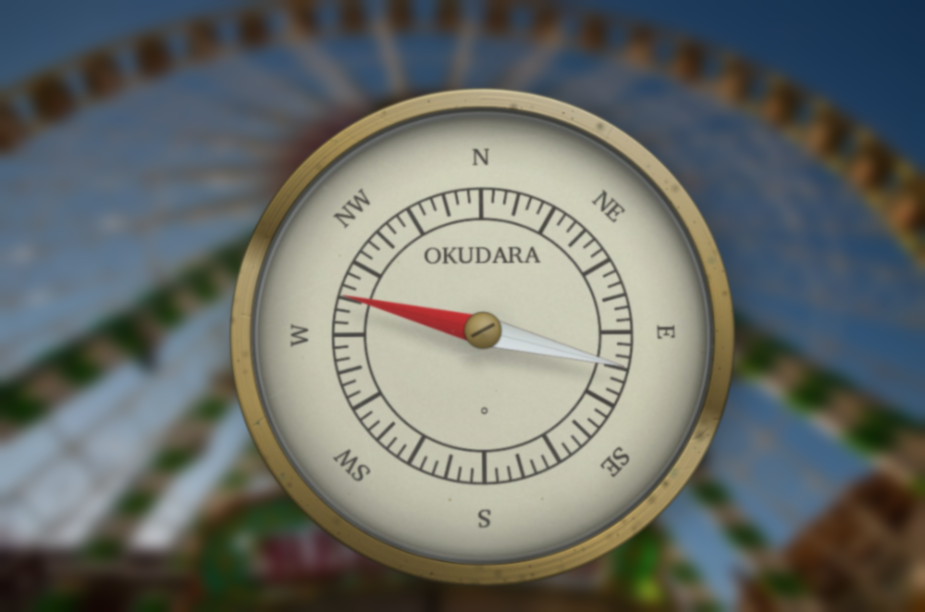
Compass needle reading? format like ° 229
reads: ° 285
